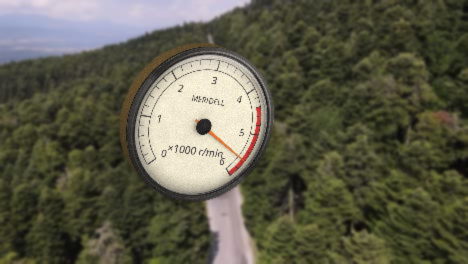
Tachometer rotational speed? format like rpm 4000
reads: rpm 5600
